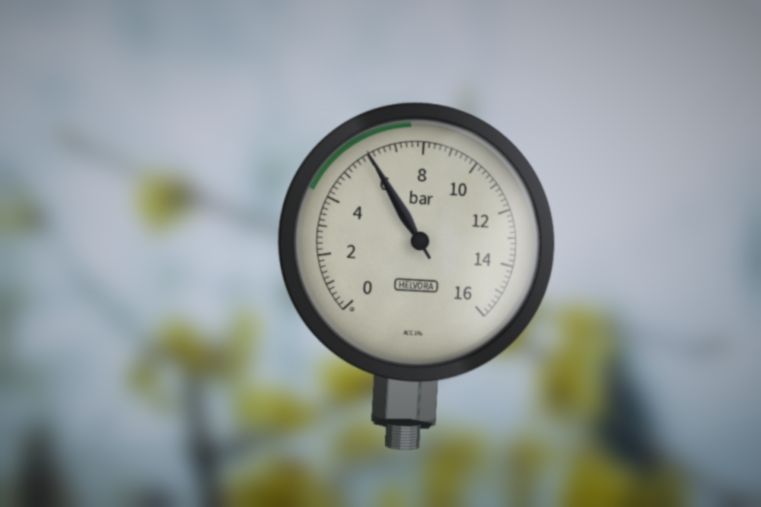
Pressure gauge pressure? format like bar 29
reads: bar 6
